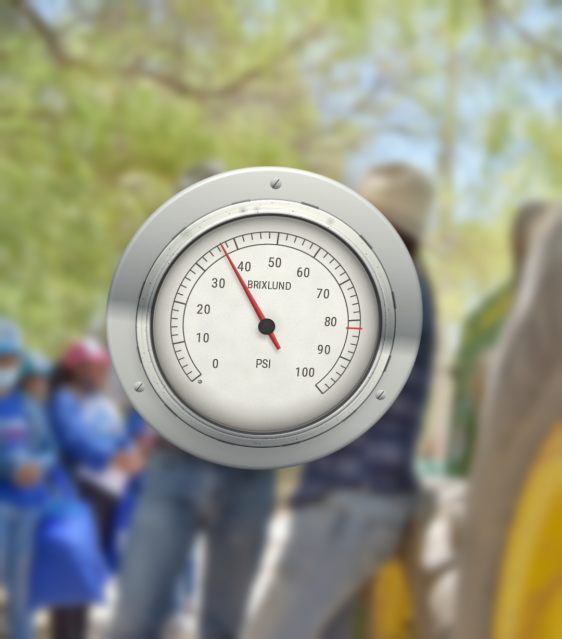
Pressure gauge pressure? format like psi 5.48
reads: psi 37
